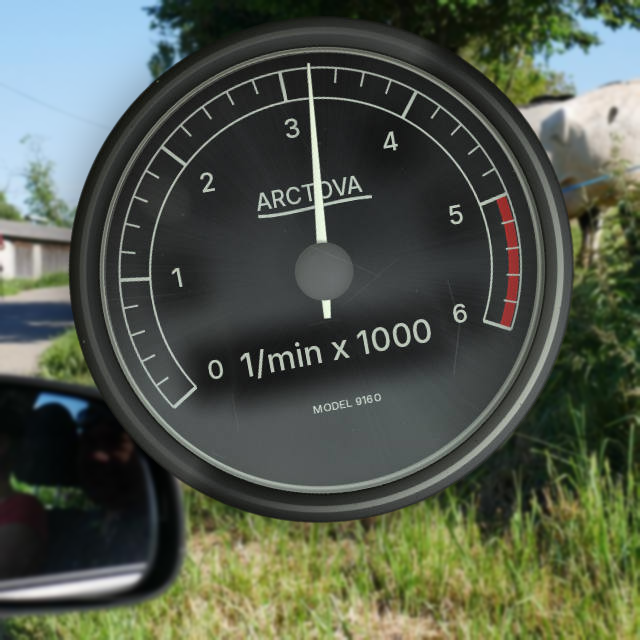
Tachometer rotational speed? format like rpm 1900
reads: rpm 3200
